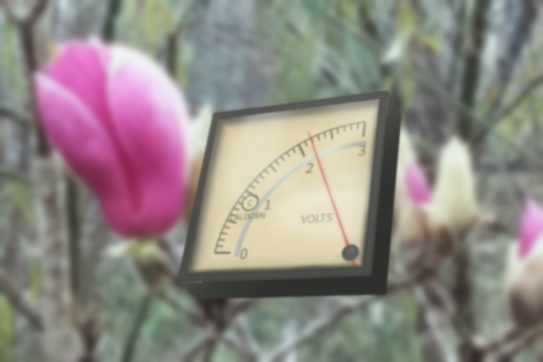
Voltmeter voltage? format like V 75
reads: V 2.2
